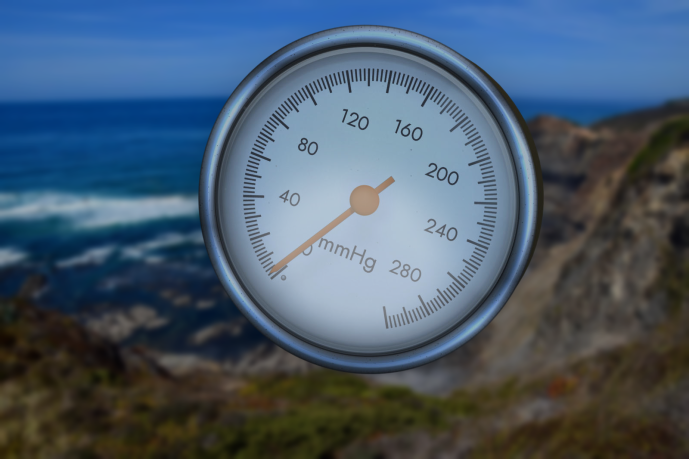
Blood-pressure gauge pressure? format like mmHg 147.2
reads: mmHg 2
